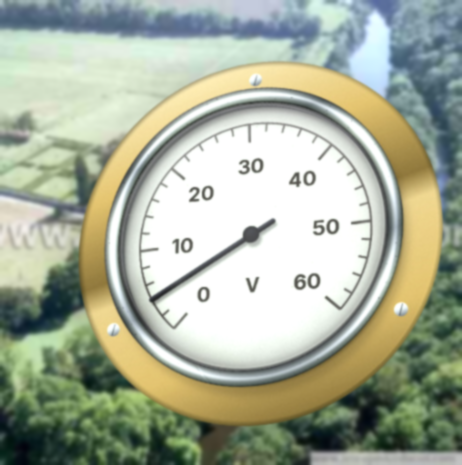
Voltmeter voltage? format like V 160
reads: V 4
